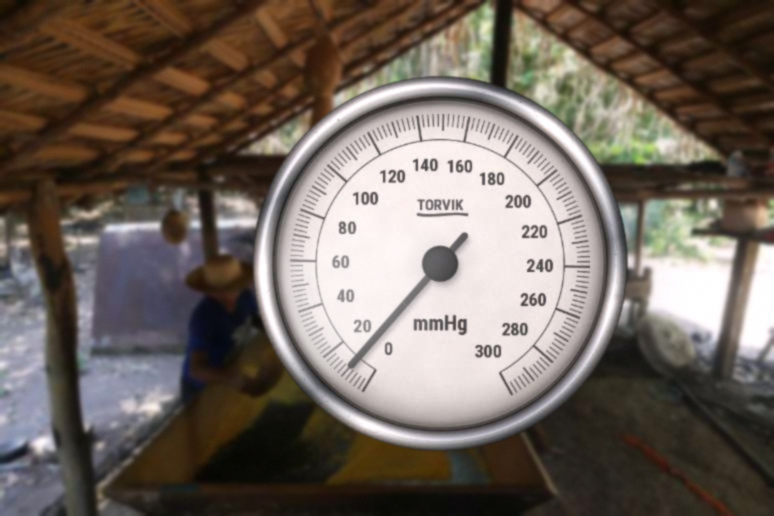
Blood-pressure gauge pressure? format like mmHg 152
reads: mmHg 10
